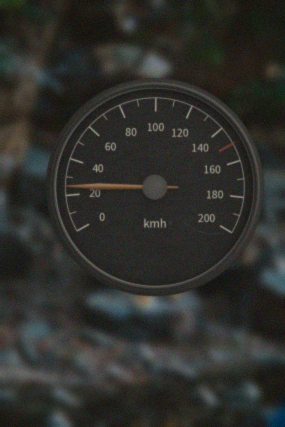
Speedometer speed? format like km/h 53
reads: km/h 25
